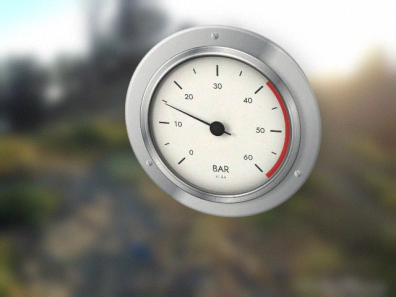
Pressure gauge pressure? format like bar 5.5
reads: bar 15
